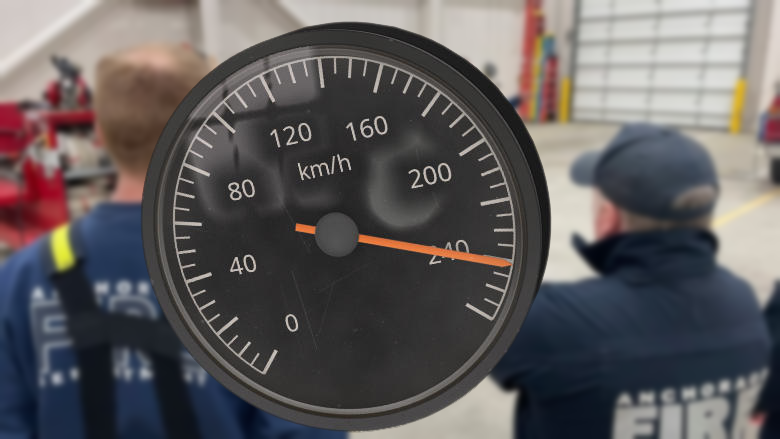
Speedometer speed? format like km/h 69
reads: km/h 240
